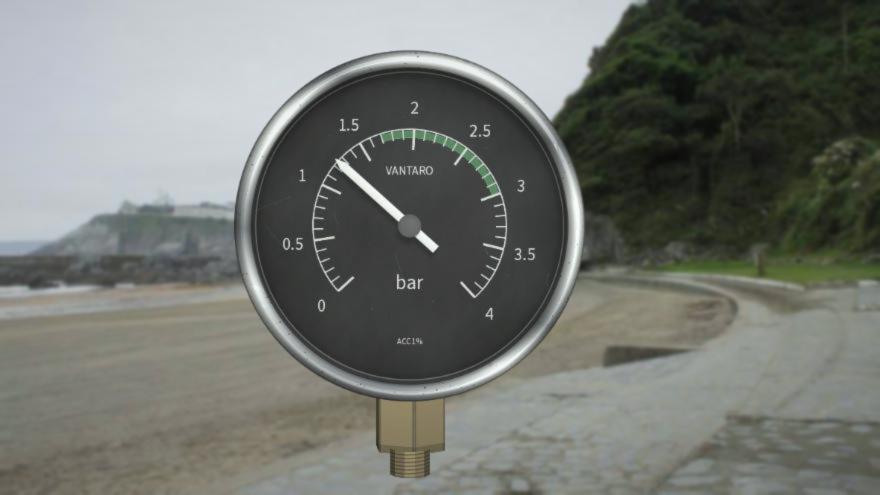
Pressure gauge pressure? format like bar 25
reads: bar 1.25
